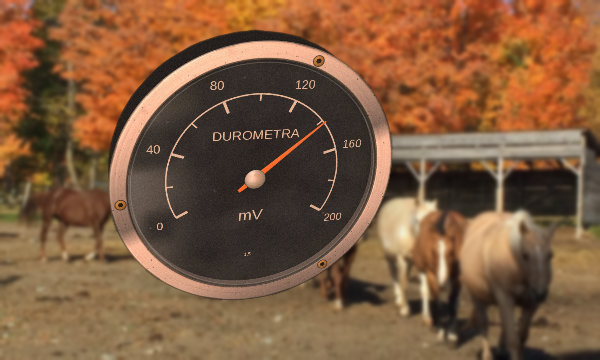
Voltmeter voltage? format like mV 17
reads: mV 140
